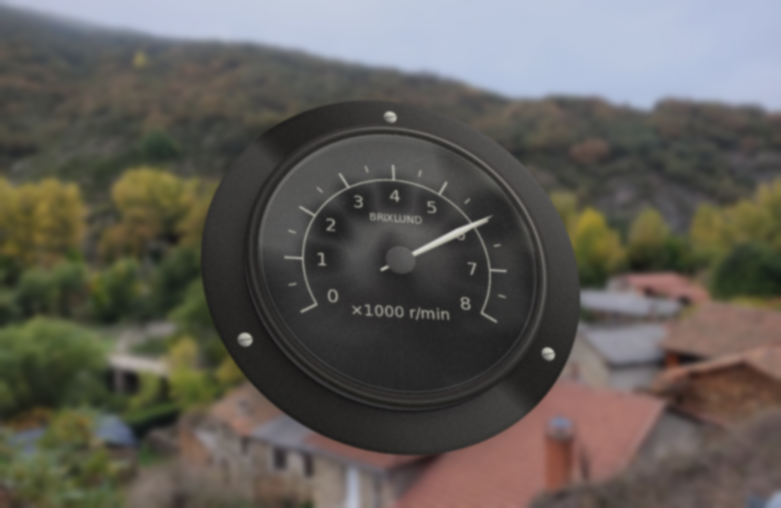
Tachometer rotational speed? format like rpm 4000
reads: rpm 6000
